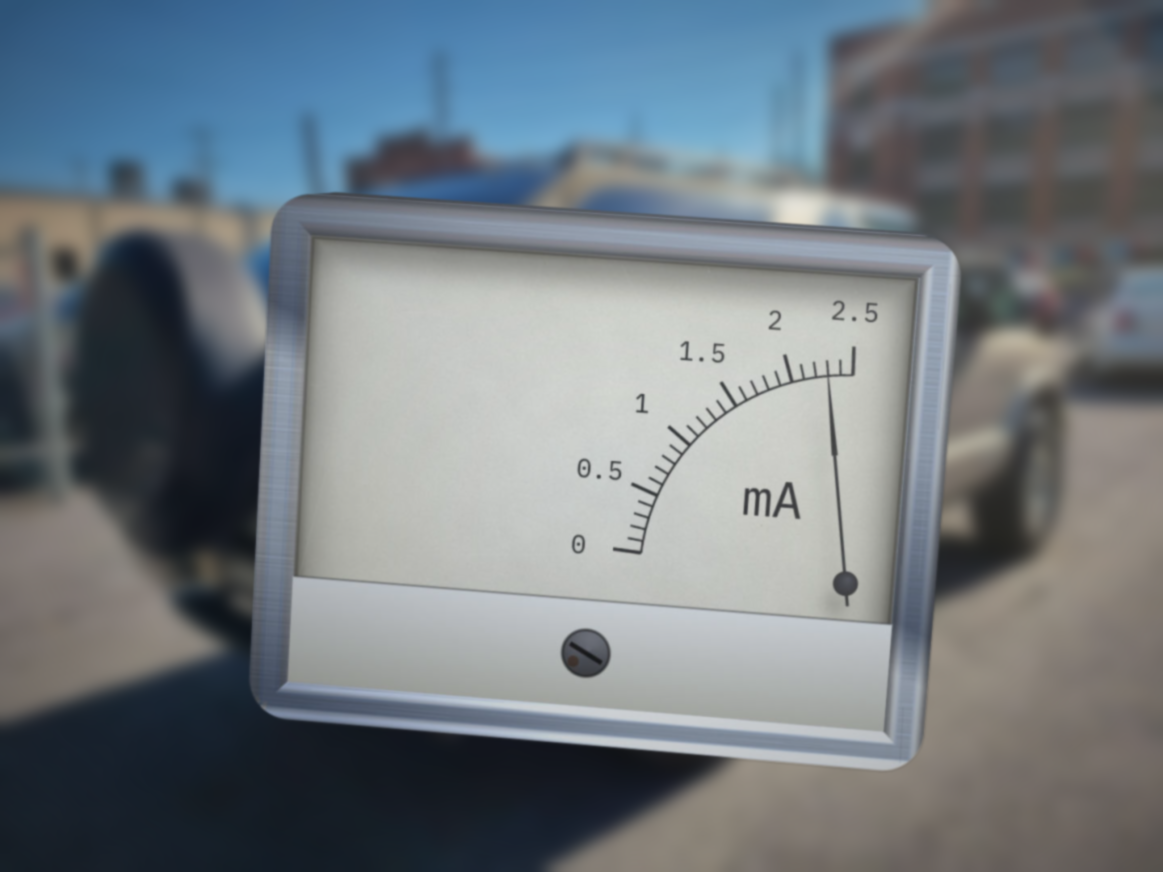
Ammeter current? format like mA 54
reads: mA 2.3
